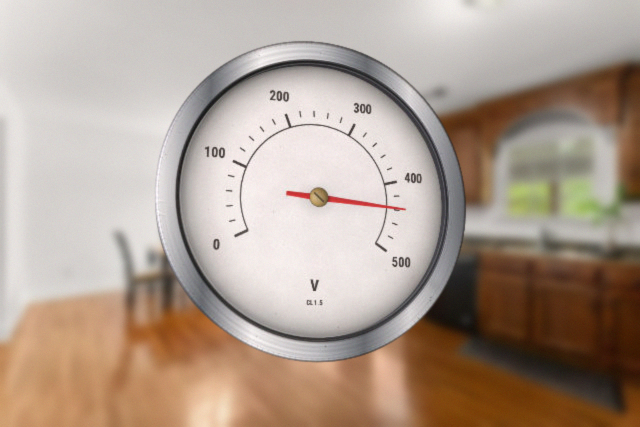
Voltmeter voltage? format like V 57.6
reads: V 440
